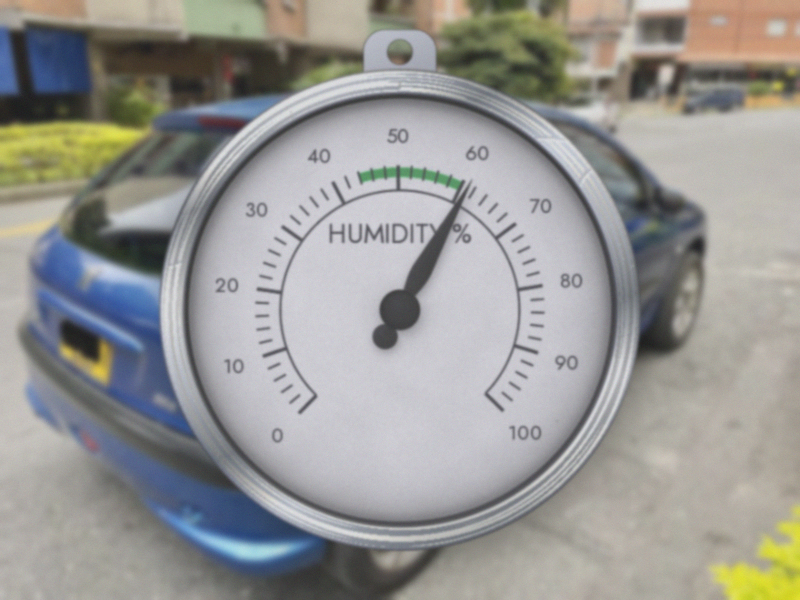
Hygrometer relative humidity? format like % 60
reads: % 61
